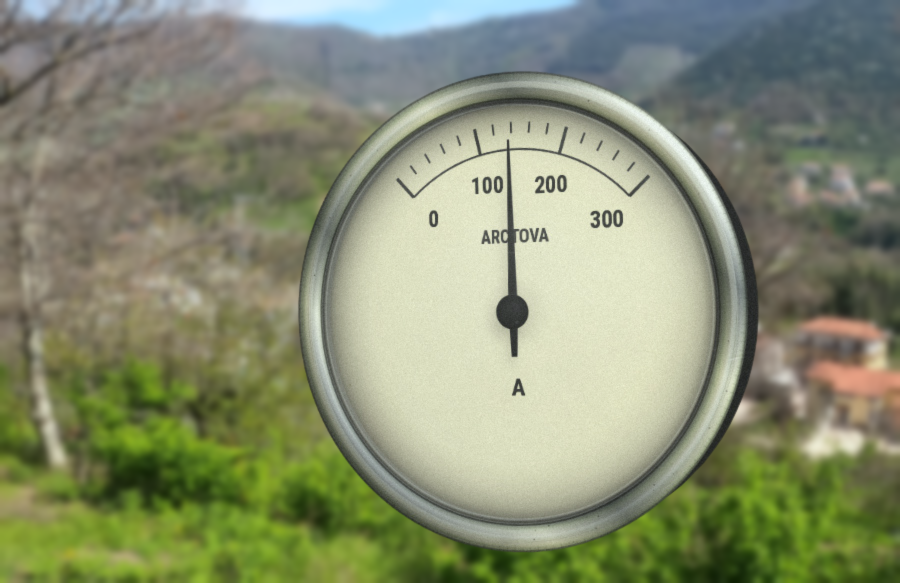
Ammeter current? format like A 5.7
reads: A 140
